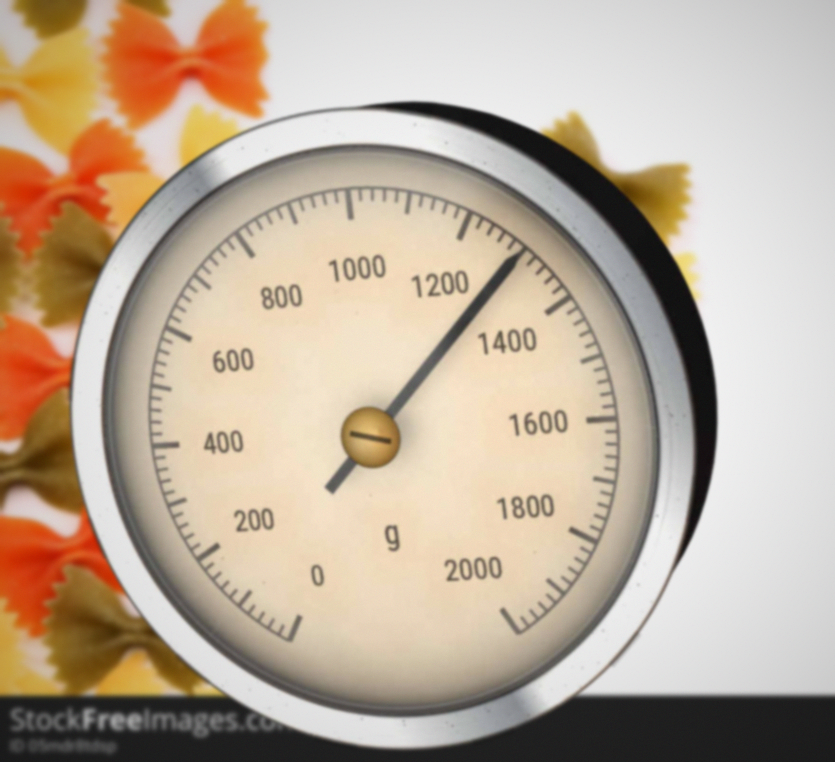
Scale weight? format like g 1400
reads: g 1300
